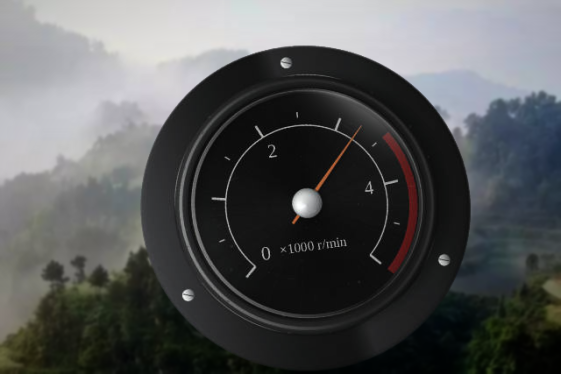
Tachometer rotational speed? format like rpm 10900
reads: rpm 3250
